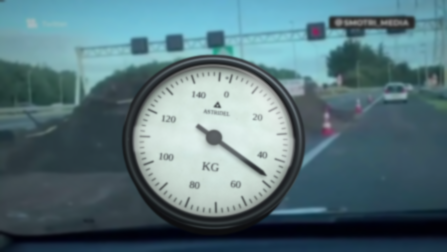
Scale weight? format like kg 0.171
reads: kg 48
